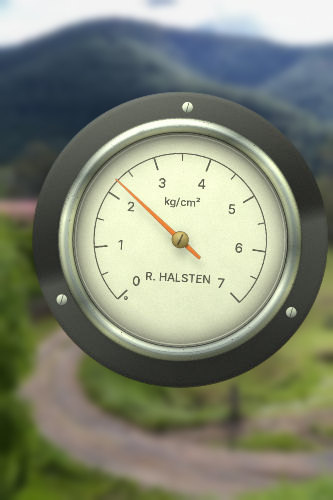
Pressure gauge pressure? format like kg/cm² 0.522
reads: kg/cm² 2.25
